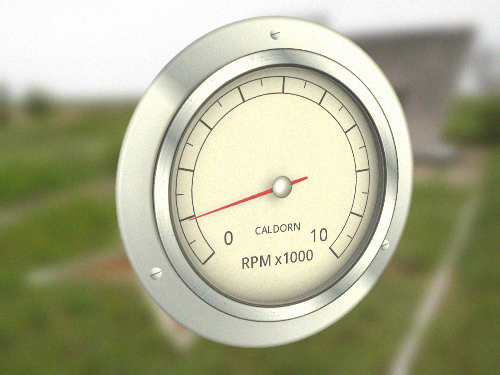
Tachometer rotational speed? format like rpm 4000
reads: rpm 1000
